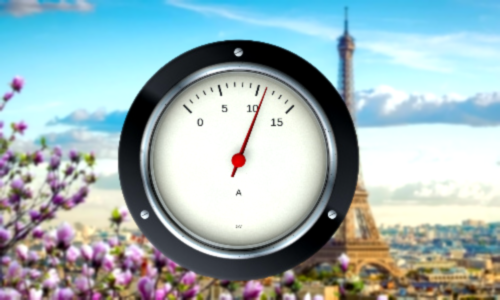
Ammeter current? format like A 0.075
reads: A 11
